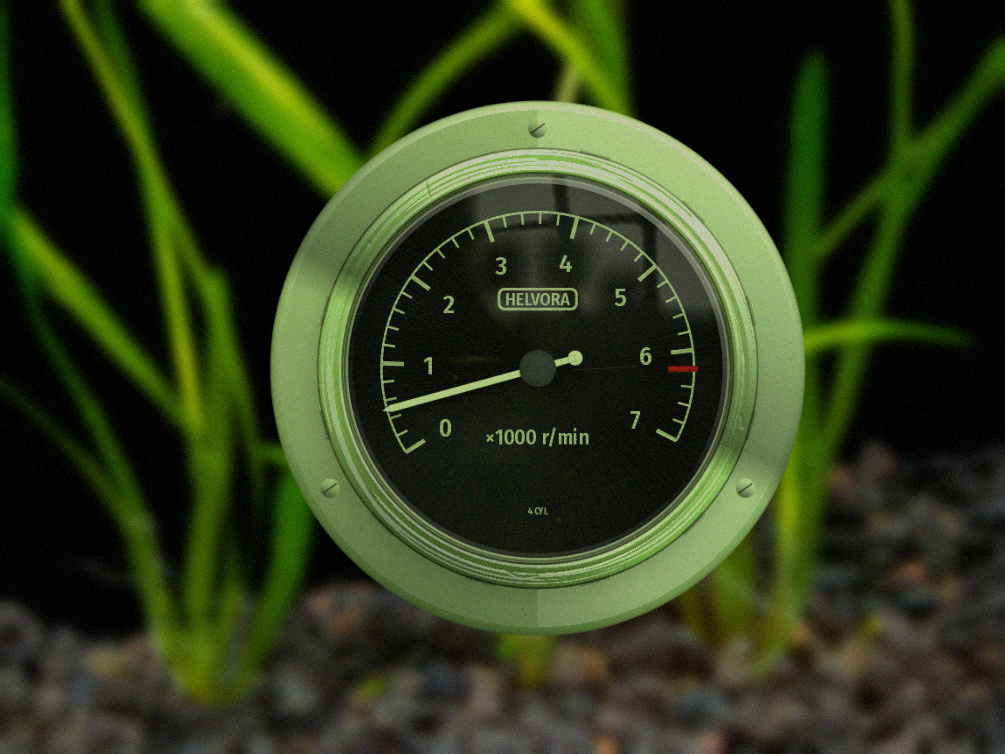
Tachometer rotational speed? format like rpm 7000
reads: rpm 500
